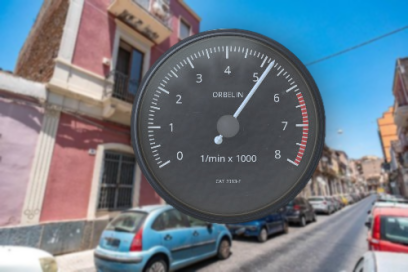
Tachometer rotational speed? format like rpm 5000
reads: rpm 5200
